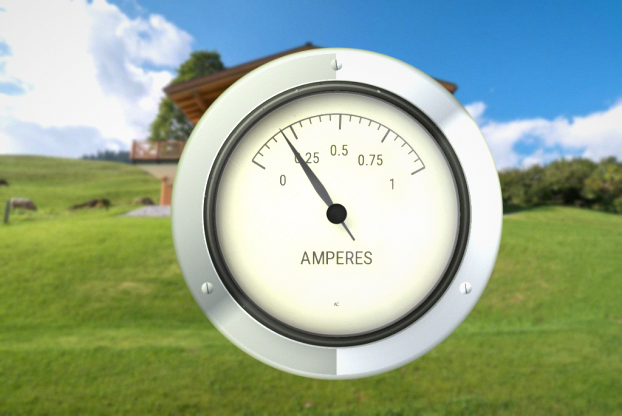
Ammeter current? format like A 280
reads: A 0.2
